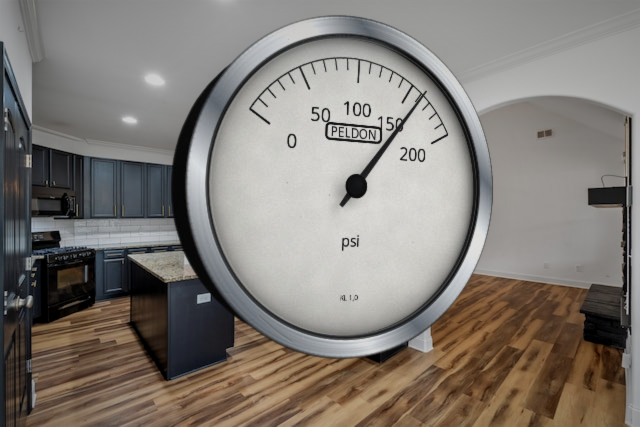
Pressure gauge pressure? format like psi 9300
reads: psi 160
